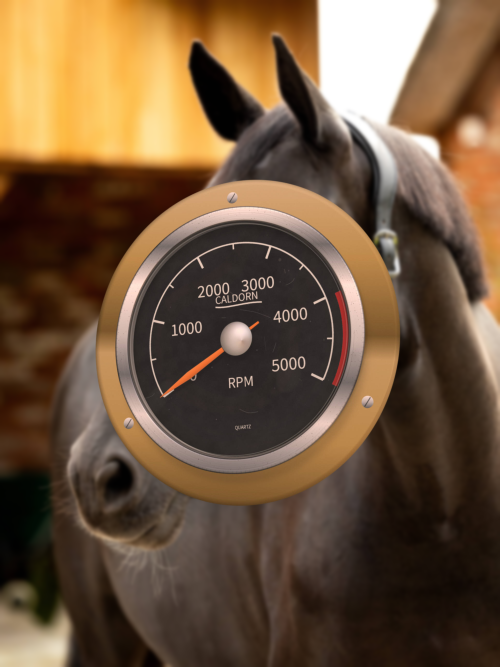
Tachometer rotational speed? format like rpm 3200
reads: rpm 0
